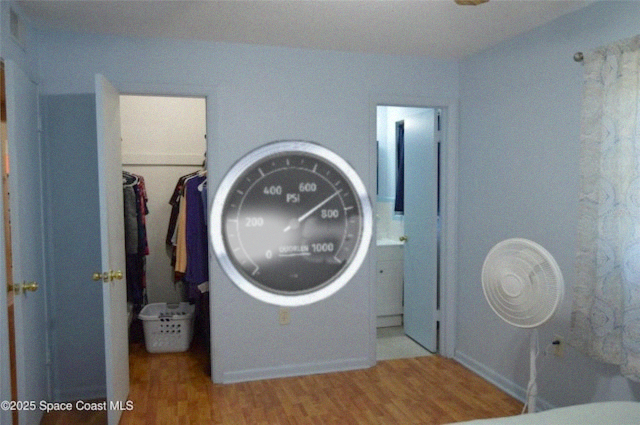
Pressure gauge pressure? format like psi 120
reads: psi 725
